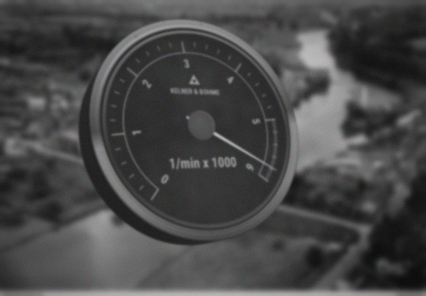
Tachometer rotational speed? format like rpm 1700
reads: rpm 5800
